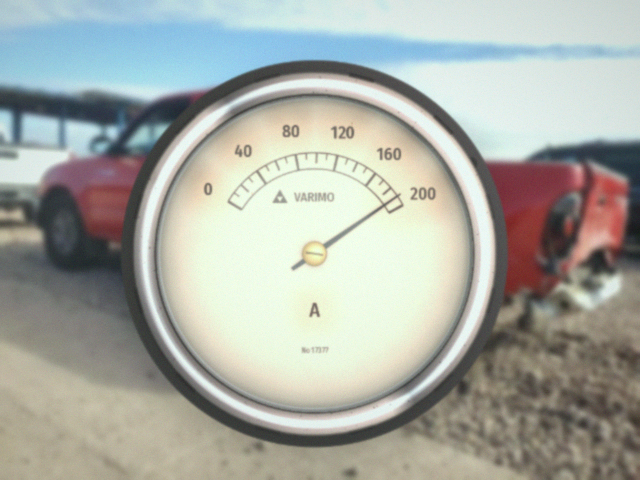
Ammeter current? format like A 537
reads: A 190
